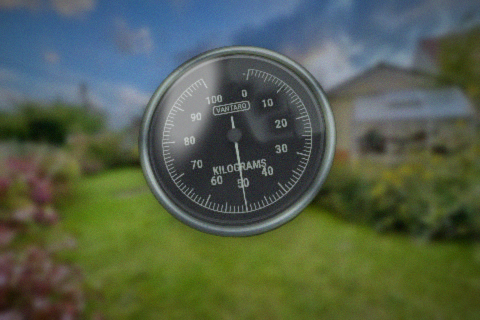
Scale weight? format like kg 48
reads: kg 50
